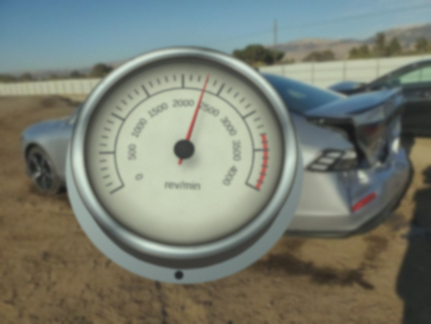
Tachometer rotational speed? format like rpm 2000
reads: rpm 2300
